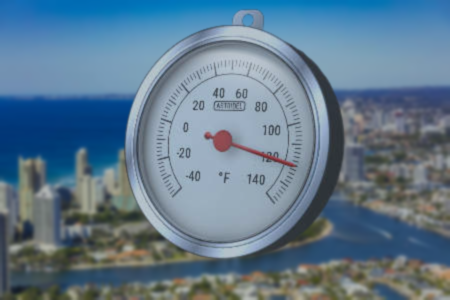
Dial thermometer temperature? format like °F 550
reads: °F 120
